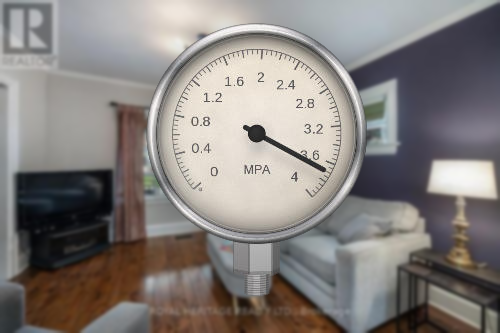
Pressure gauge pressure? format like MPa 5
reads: MPa 3.7
